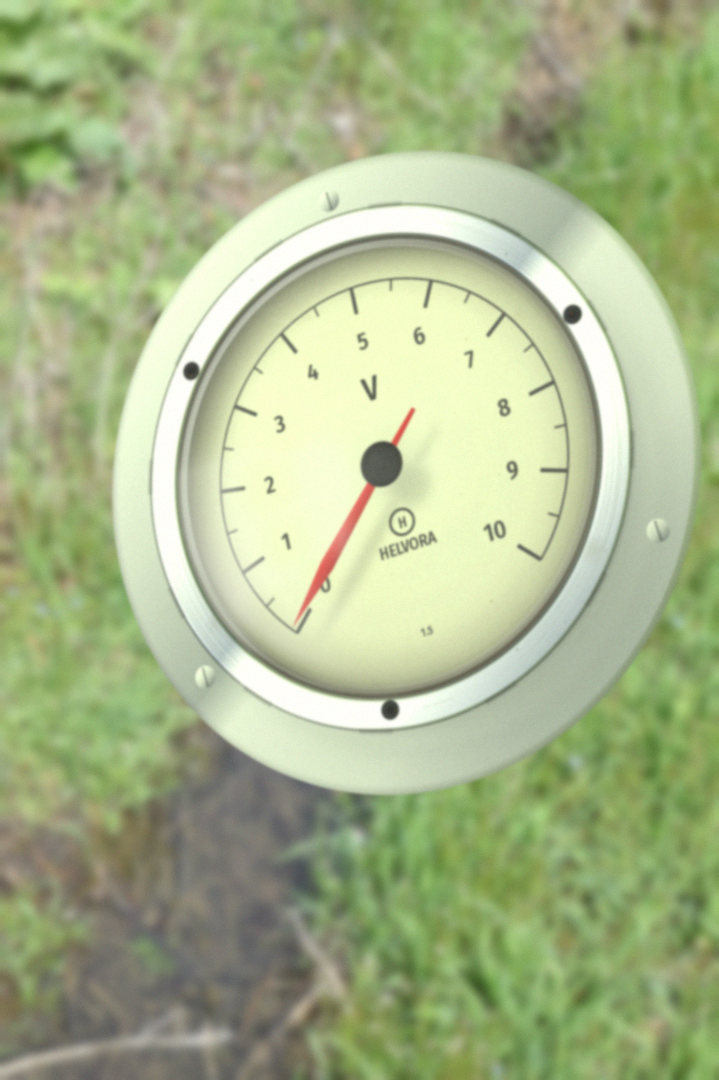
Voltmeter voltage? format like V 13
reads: V 0
